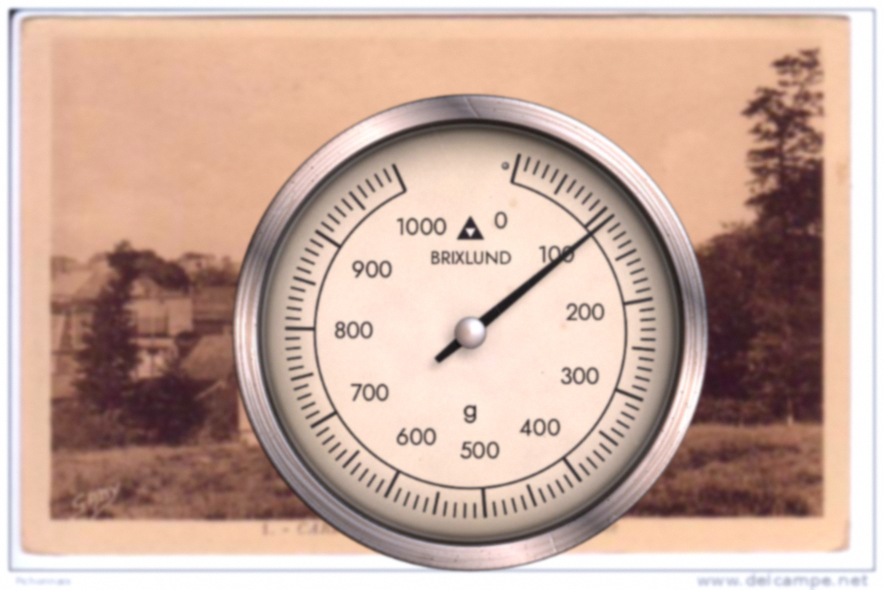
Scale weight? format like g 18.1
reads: g 110
